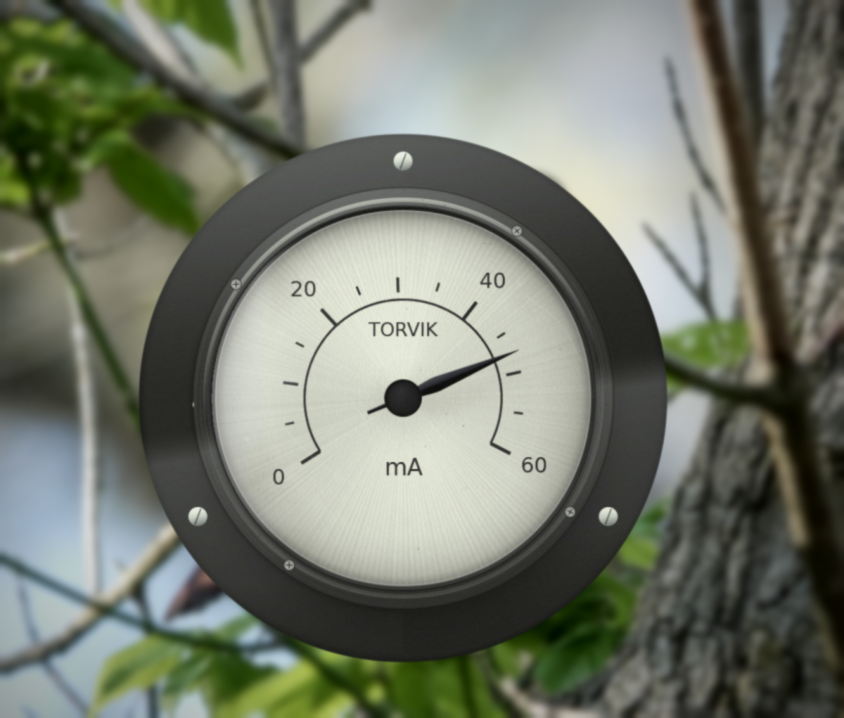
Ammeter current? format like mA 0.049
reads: mA 47.5
